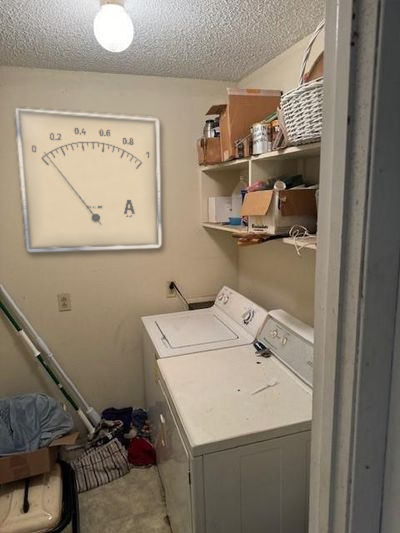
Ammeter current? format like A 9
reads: A 0.05
